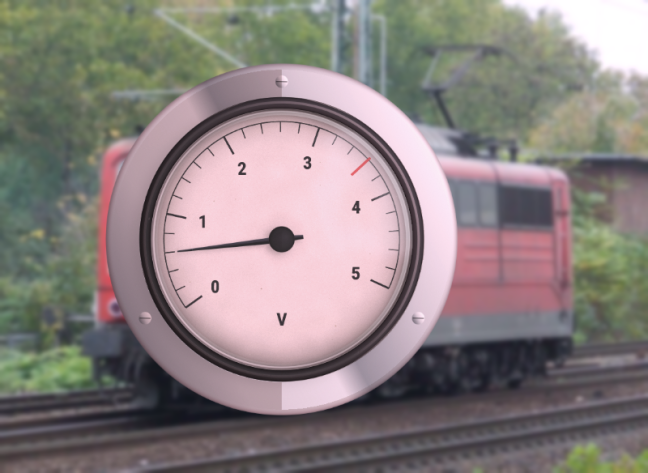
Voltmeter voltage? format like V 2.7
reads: V 0.6
